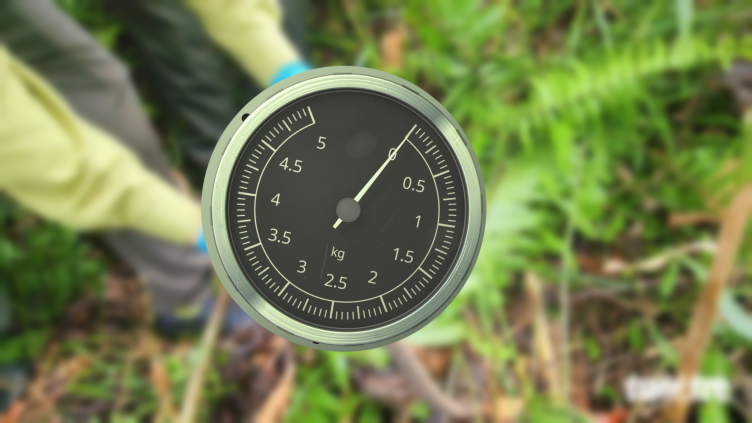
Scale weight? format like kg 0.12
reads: kg 0
